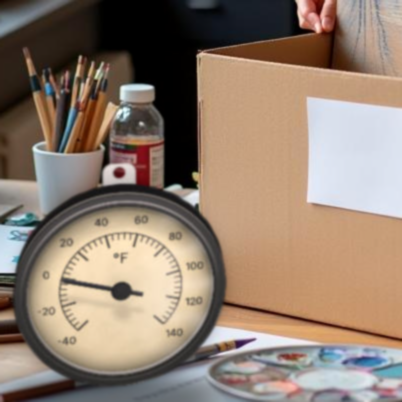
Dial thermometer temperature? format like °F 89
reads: °F 0
